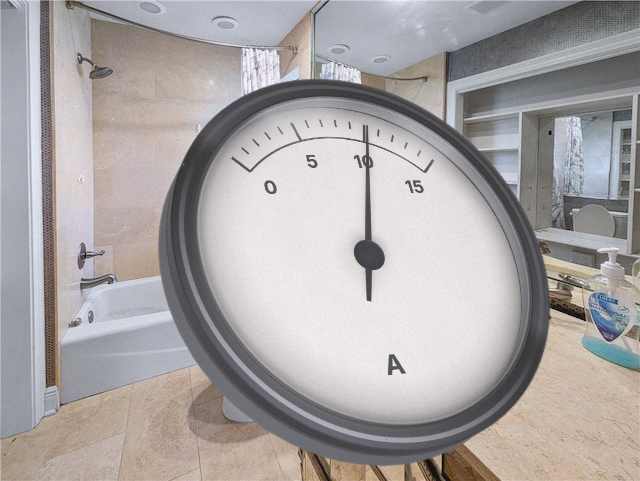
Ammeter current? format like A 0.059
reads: A 10
